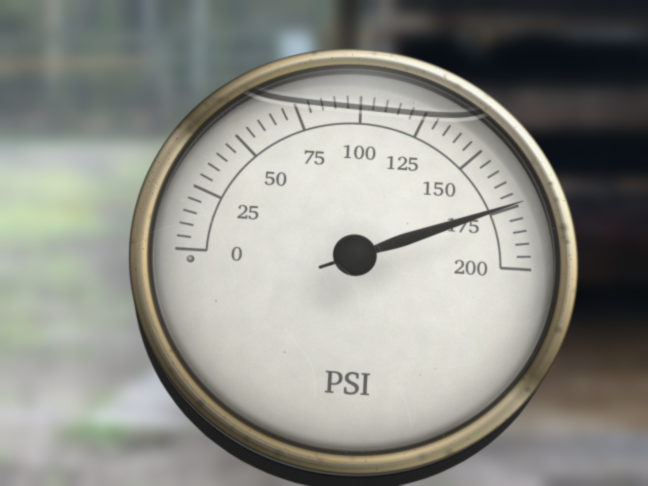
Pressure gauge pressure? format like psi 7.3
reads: psi 175
